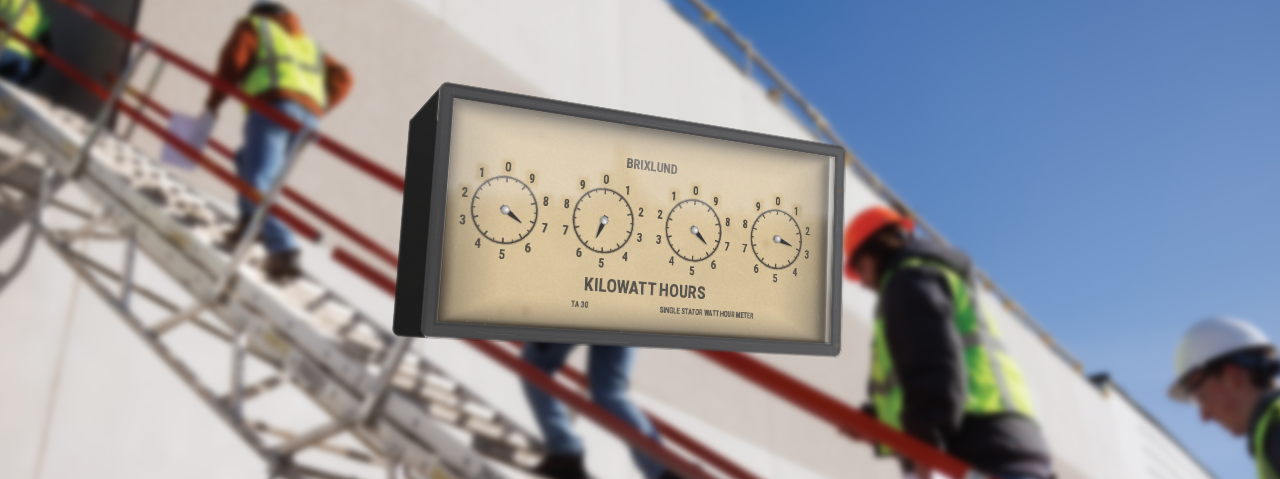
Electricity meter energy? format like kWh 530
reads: kWh 6563
